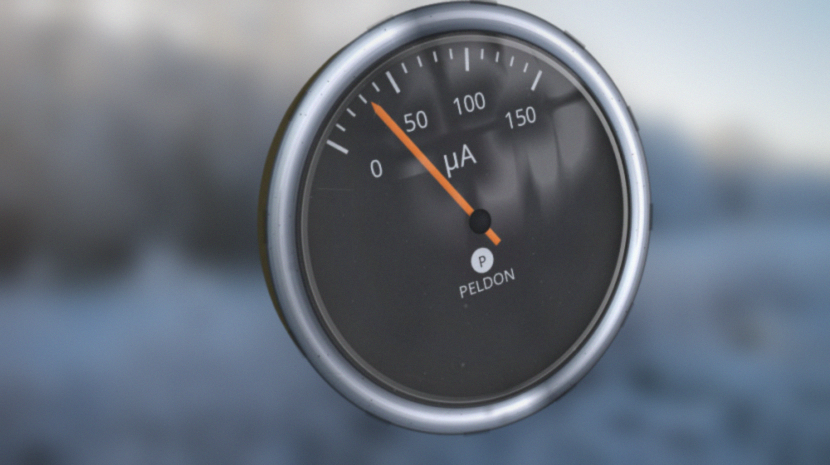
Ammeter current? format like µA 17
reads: µA 30
